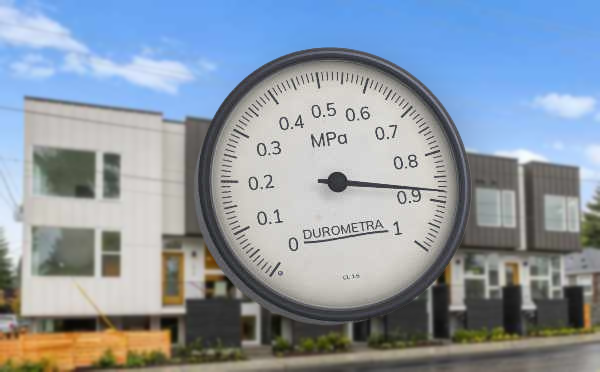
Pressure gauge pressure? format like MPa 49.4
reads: MPa 0.88
